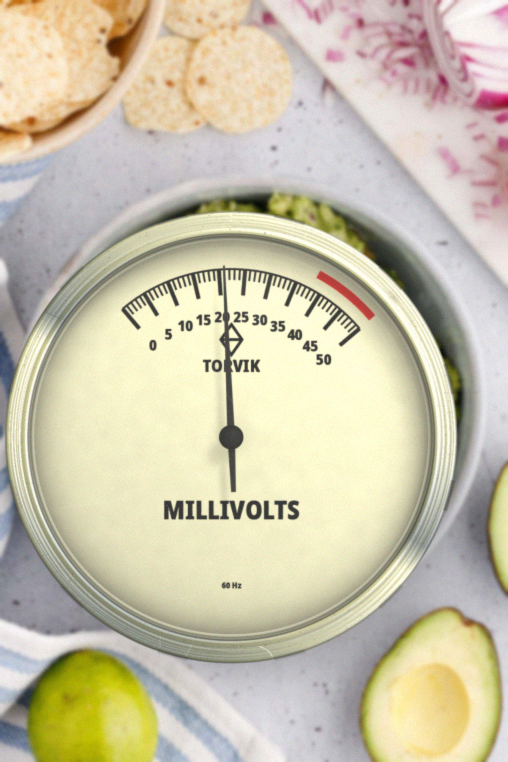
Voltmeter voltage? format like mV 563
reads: mV 21
